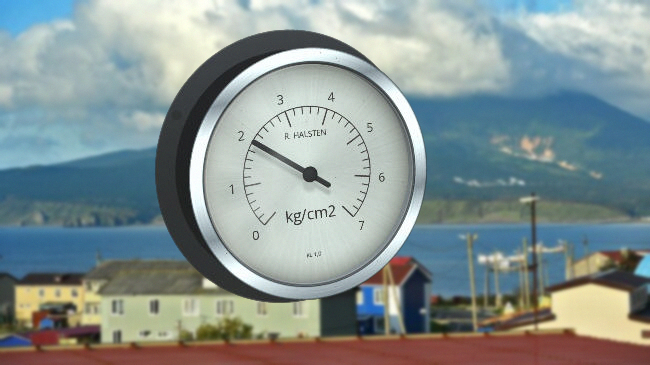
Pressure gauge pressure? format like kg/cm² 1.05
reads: kg/cm² 2
